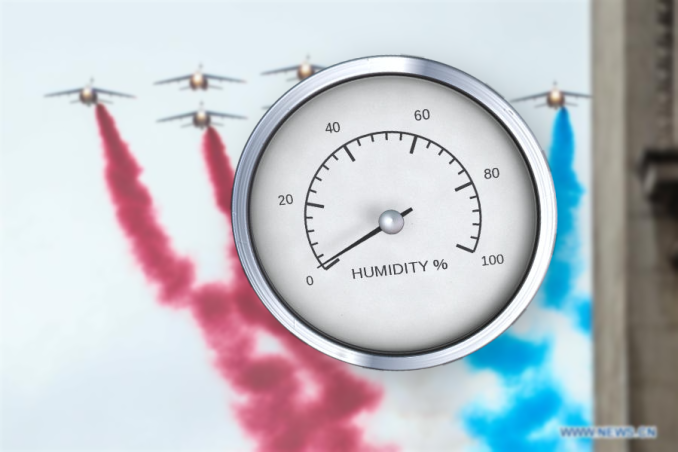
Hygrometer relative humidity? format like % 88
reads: % 2
